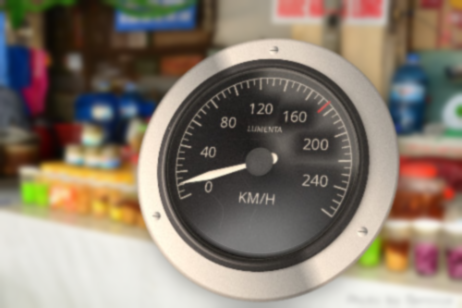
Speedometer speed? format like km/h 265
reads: km/h 10
